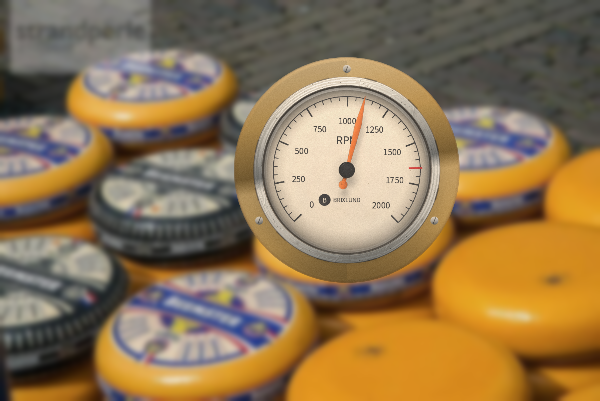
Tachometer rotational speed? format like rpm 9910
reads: rpm 1100
